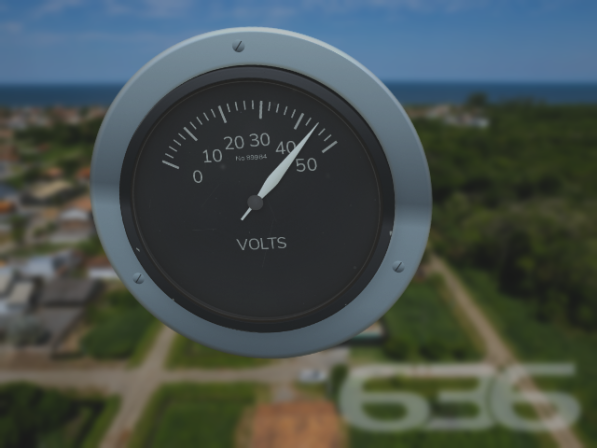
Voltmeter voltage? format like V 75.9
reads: V 44
